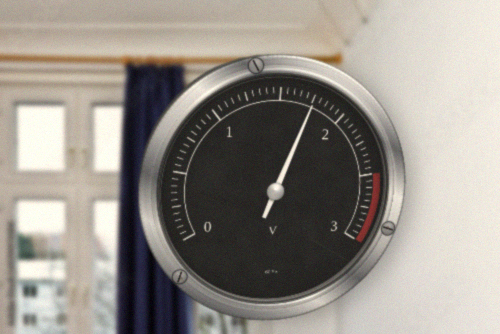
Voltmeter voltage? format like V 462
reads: V 1.75
